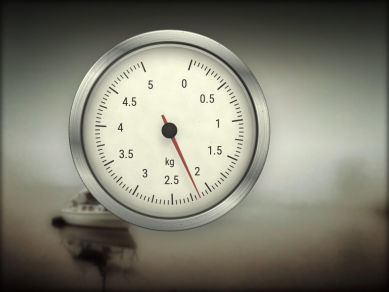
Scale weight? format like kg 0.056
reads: kg 2.15
